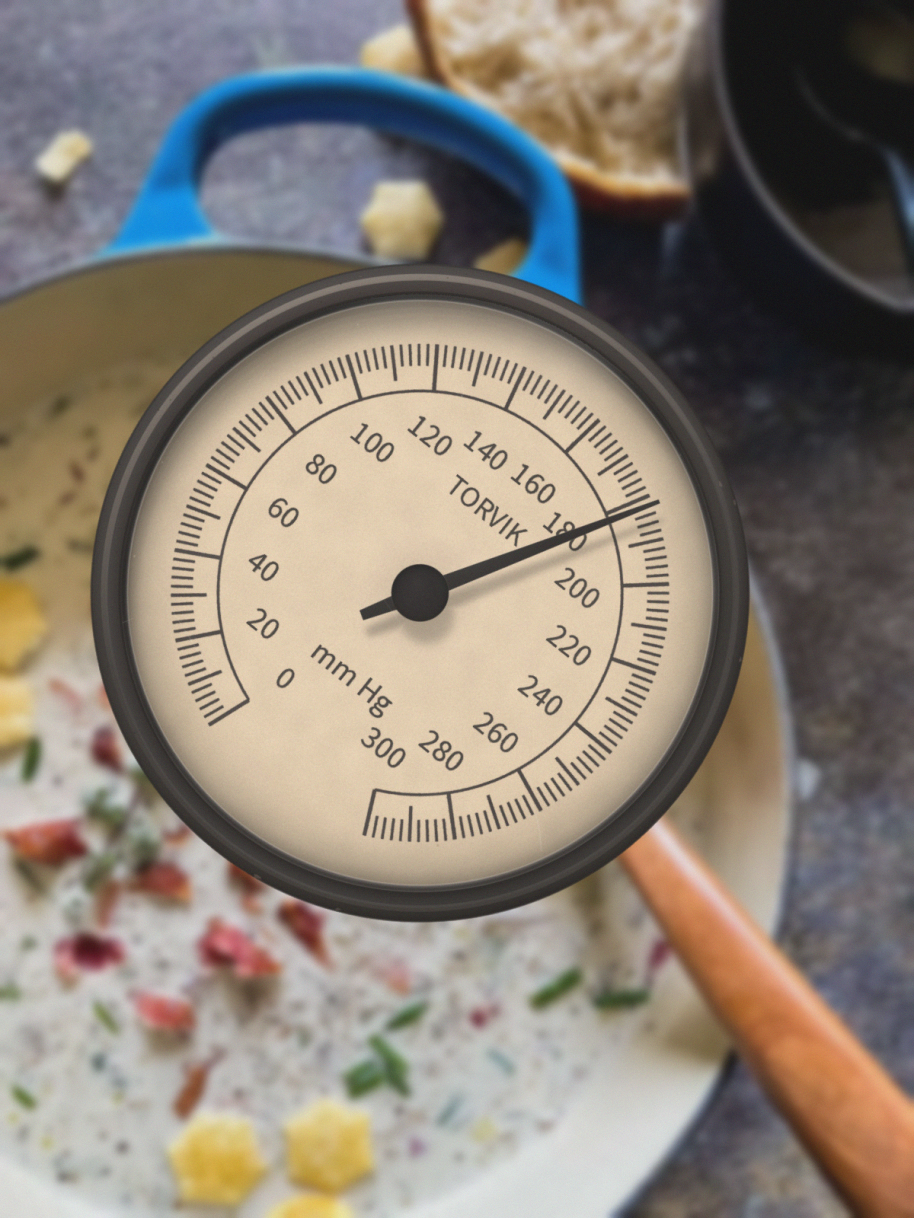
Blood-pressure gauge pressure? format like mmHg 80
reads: mmHg 182
